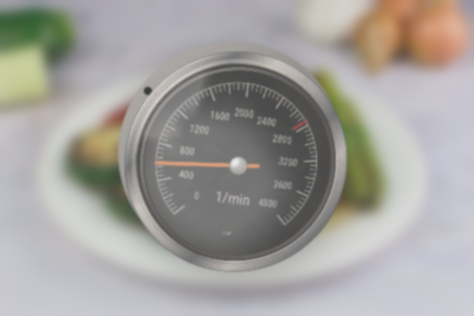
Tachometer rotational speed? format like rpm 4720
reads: rpm 600
